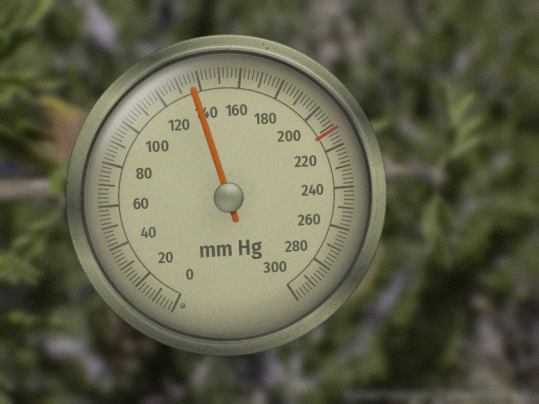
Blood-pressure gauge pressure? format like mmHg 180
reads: mmHg 136
